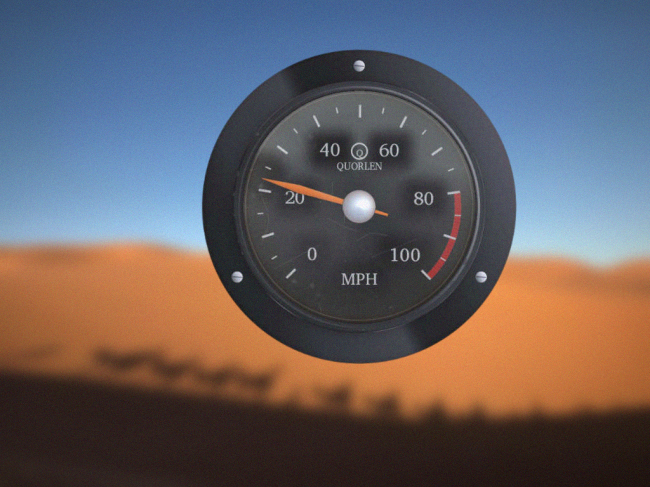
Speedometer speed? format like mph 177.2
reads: mph 22.5
